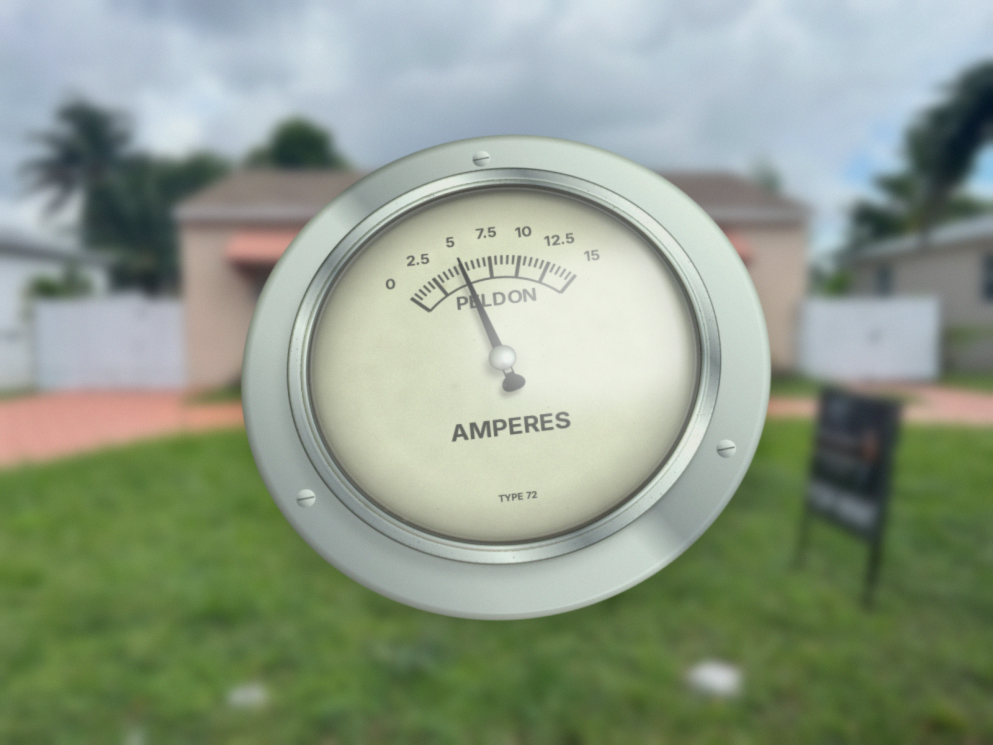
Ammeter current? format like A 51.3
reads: A 5
